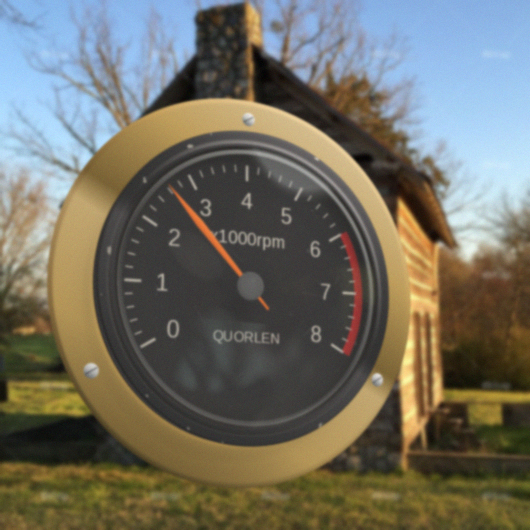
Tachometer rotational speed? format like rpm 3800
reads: rpm 2600
